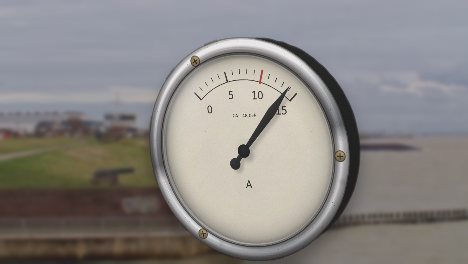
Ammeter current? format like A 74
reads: A 14
